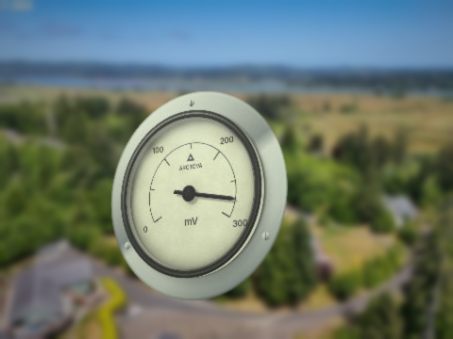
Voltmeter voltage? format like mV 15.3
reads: mV 275
